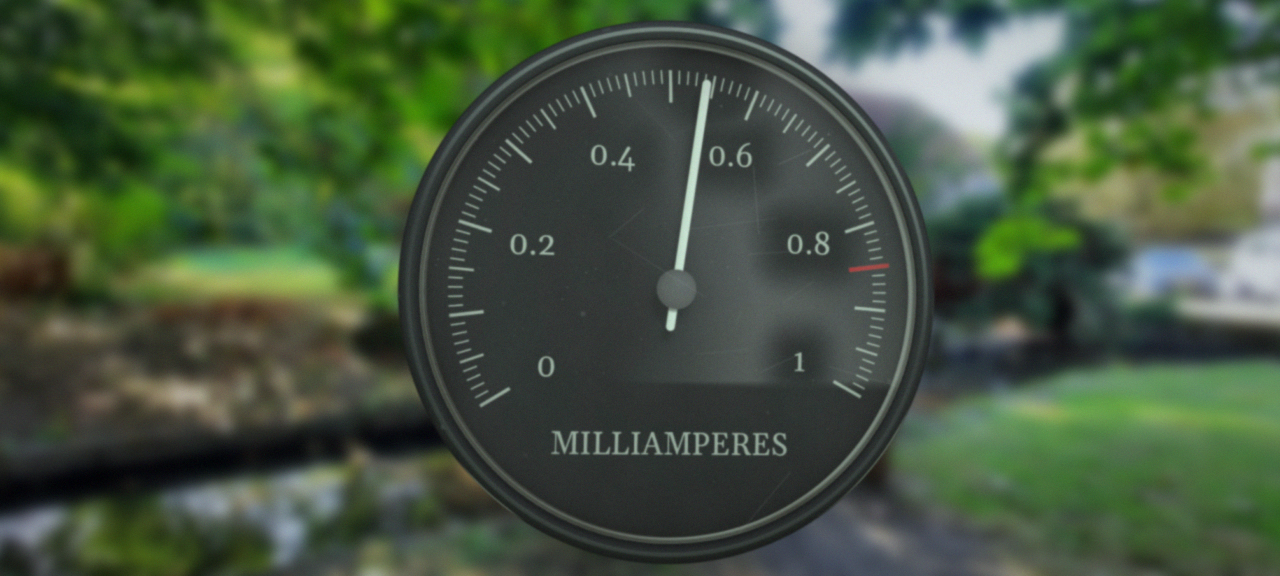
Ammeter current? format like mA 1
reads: mA 0.54
